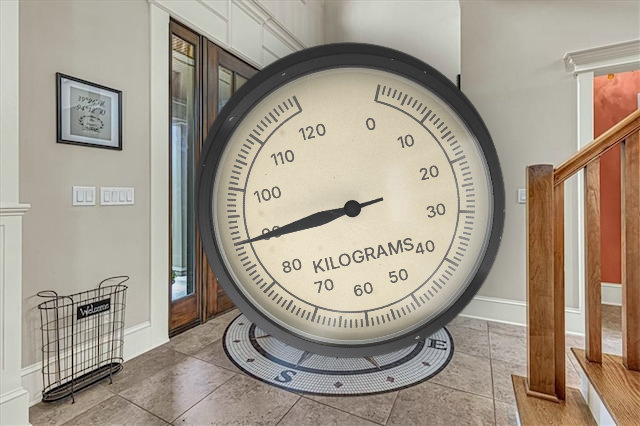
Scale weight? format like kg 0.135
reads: kg 90
